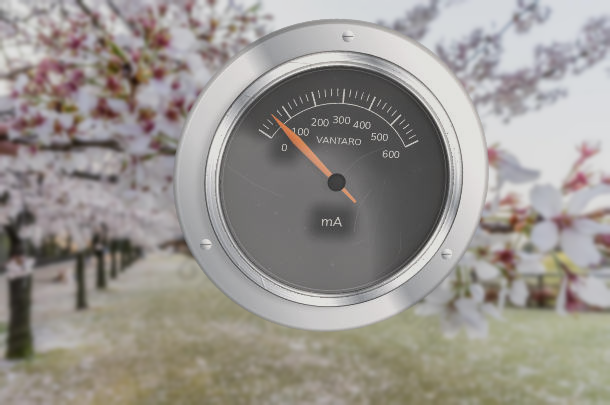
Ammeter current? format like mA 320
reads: mA 60
